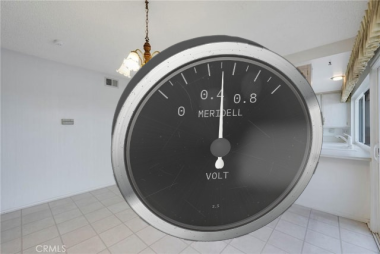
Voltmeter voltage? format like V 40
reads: V 0.5
